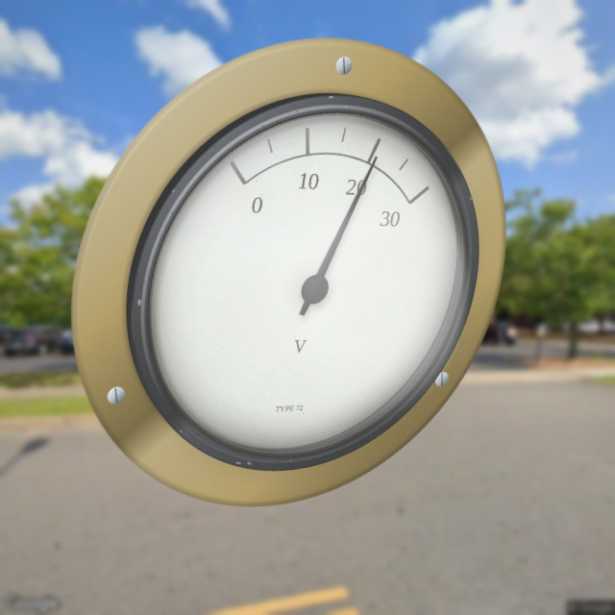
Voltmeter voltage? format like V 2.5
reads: V 20
